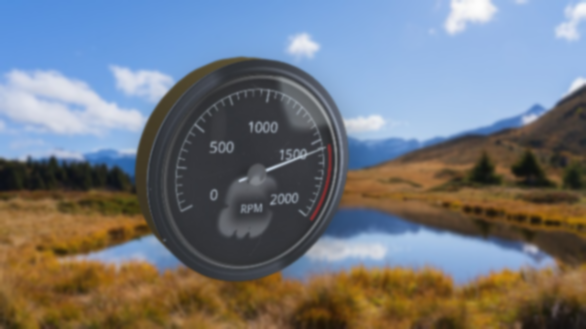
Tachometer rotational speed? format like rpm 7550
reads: rpm 1550
